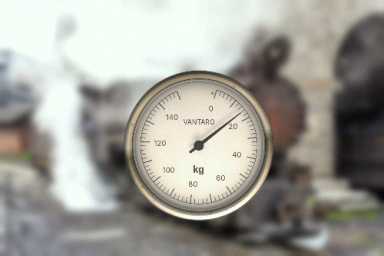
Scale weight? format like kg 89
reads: kg 16
